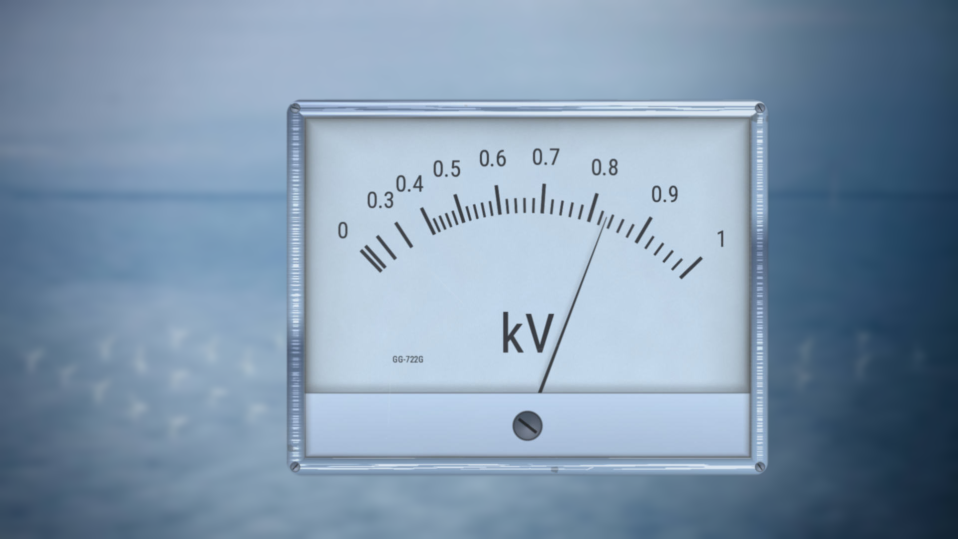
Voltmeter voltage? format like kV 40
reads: kV 0.83
